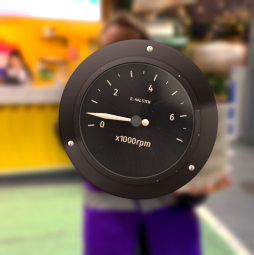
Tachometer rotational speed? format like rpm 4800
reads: rpm 500
